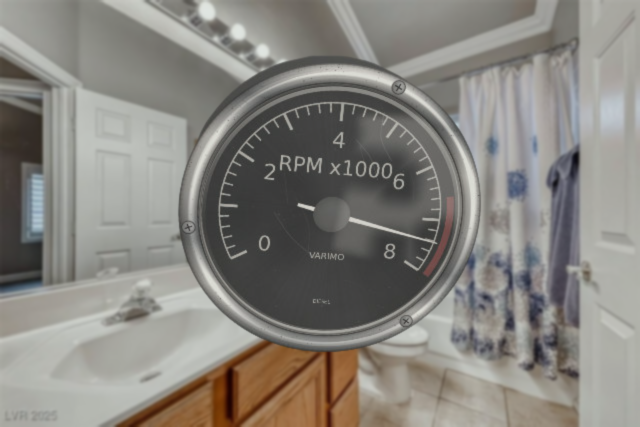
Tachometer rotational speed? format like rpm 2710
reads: rpm 7400
